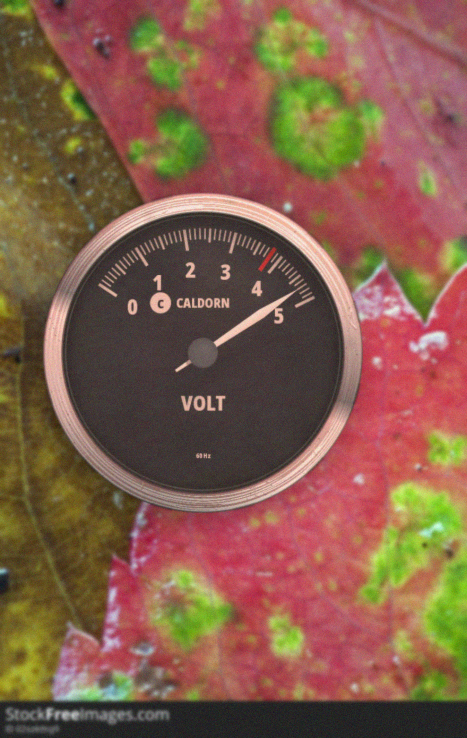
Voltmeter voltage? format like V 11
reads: V 4.7
